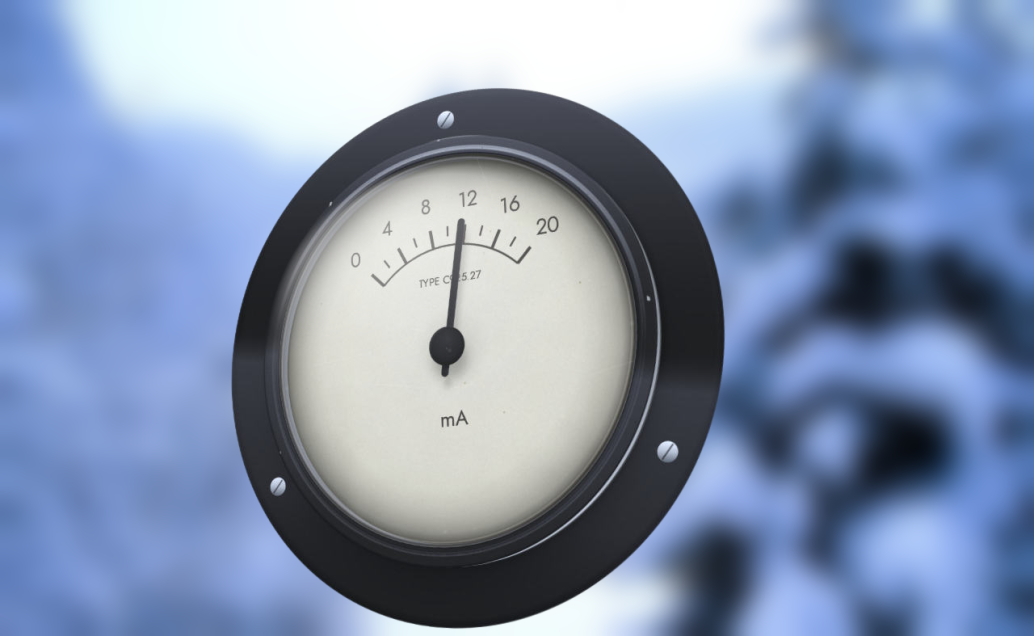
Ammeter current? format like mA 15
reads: mA 12
